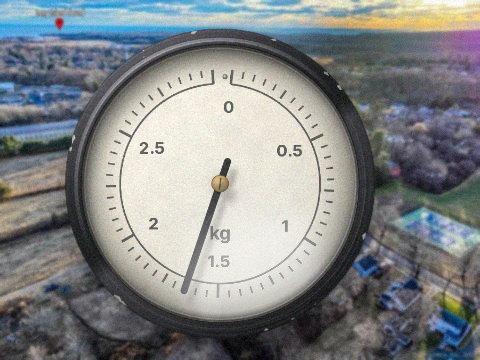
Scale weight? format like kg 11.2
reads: kg 1.65
